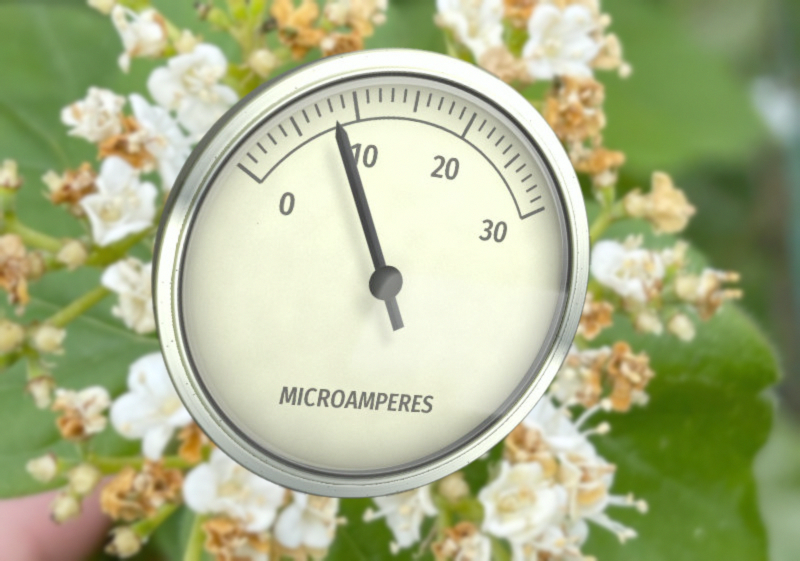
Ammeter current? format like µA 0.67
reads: µA 8
